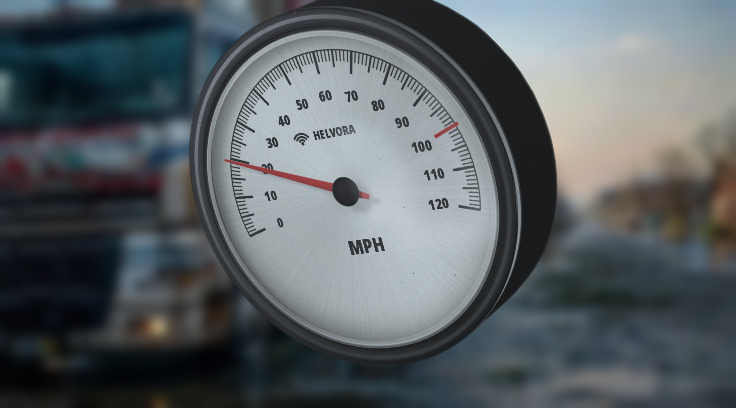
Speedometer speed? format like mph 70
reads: mph 20
